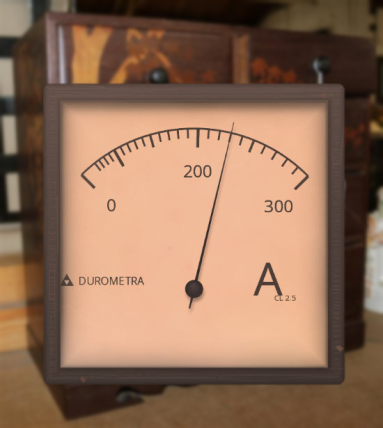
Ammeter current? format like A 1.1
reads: A 230
